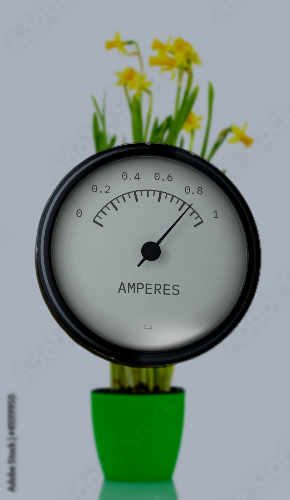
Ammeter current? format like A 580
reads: A 0.85
